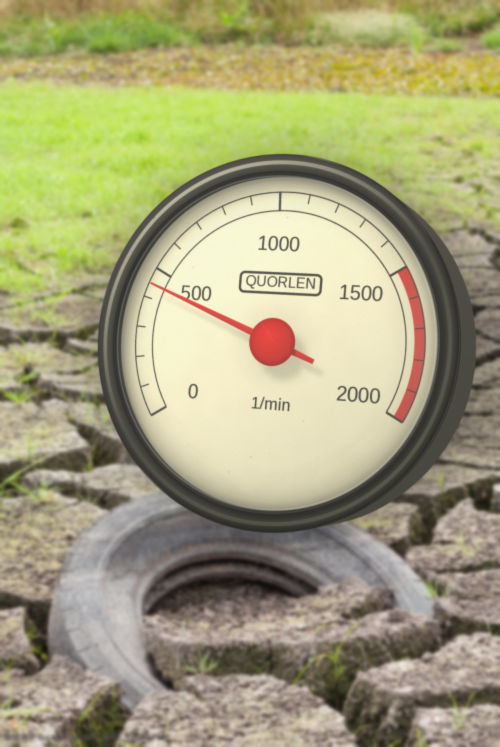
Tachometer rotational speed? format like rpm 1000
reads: rpm 450
